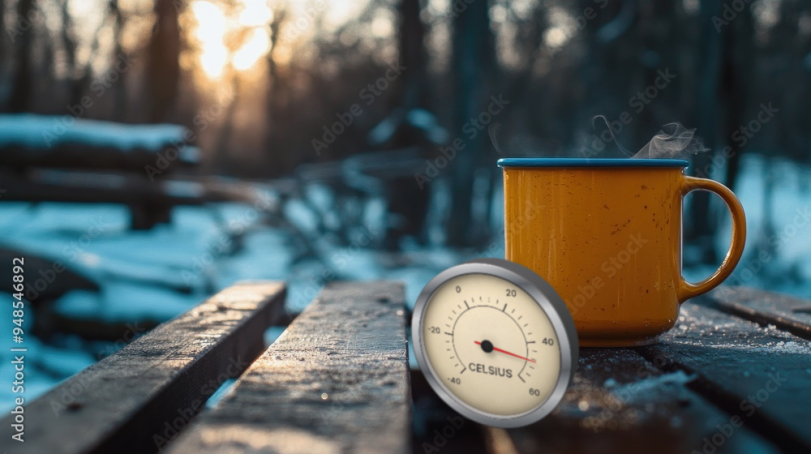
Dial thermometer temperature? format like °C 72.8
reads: °C 48
